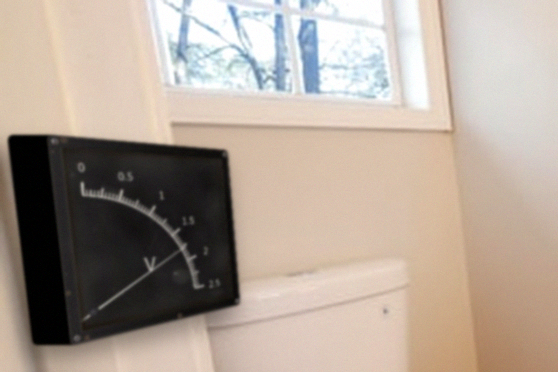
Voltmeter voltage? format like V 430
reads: V 1.75
